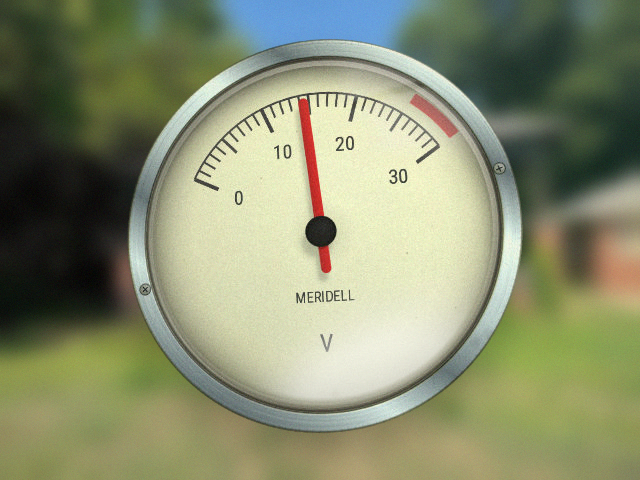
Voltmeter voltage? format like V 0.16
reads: V 14.5
